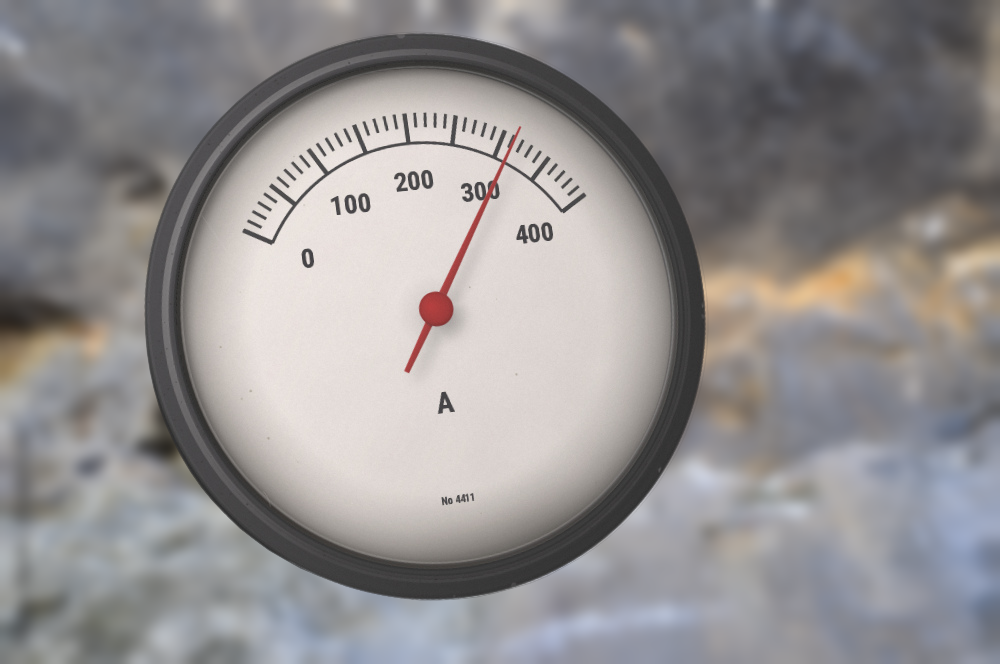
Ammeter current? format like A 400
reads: A 310
